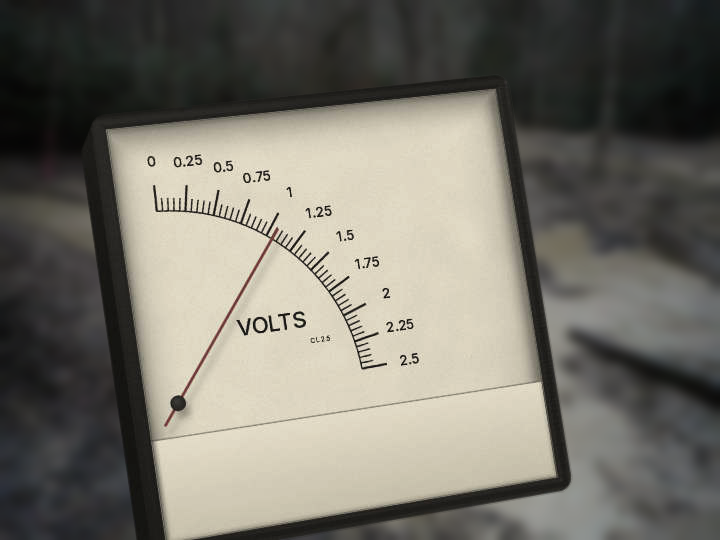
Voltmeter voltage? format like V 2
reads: V 1.05
